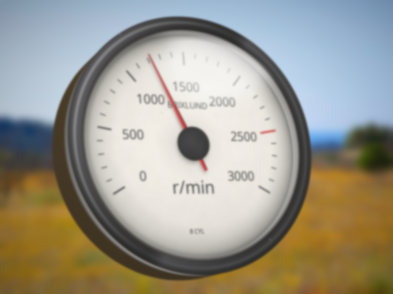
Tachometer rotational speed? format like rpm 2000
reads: rpm 1200
